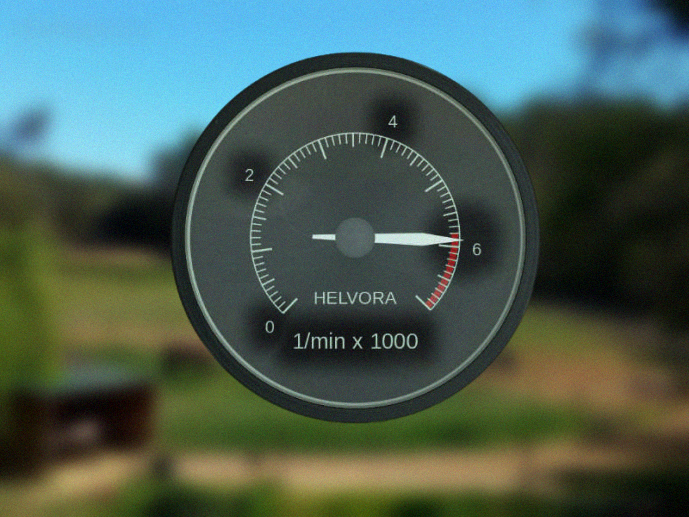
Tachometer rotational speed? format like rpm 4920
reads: rpm 5900
